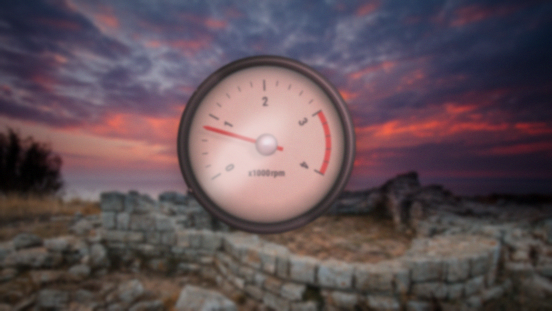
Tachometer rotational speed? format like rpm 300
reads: rpm 800
